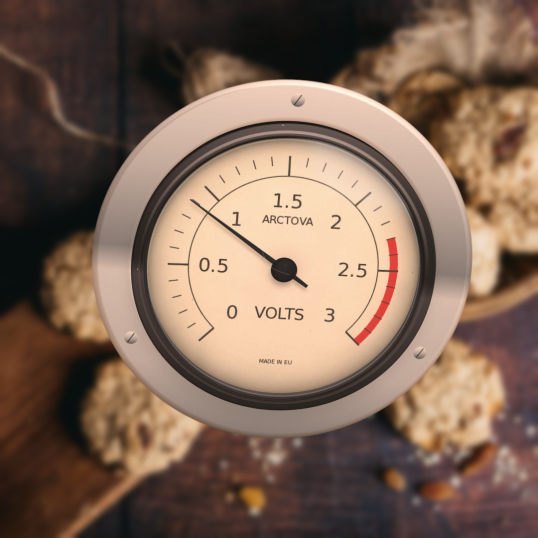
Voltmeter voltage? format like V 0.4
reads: V 0.9
